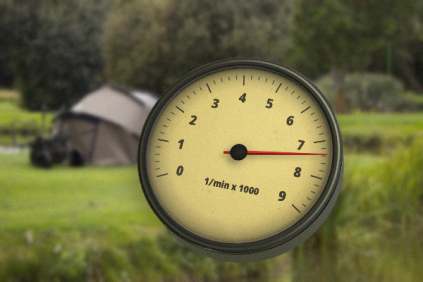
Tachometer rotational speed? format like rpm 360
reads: rpm 7400
